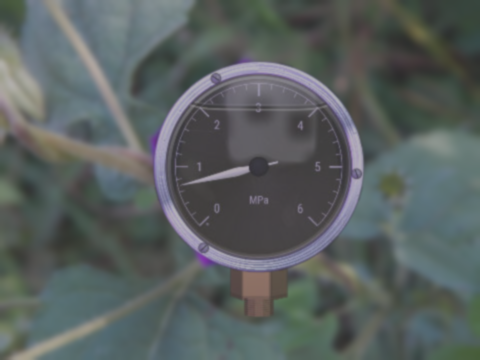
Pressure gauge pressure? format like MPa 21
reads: MPa 0.7
